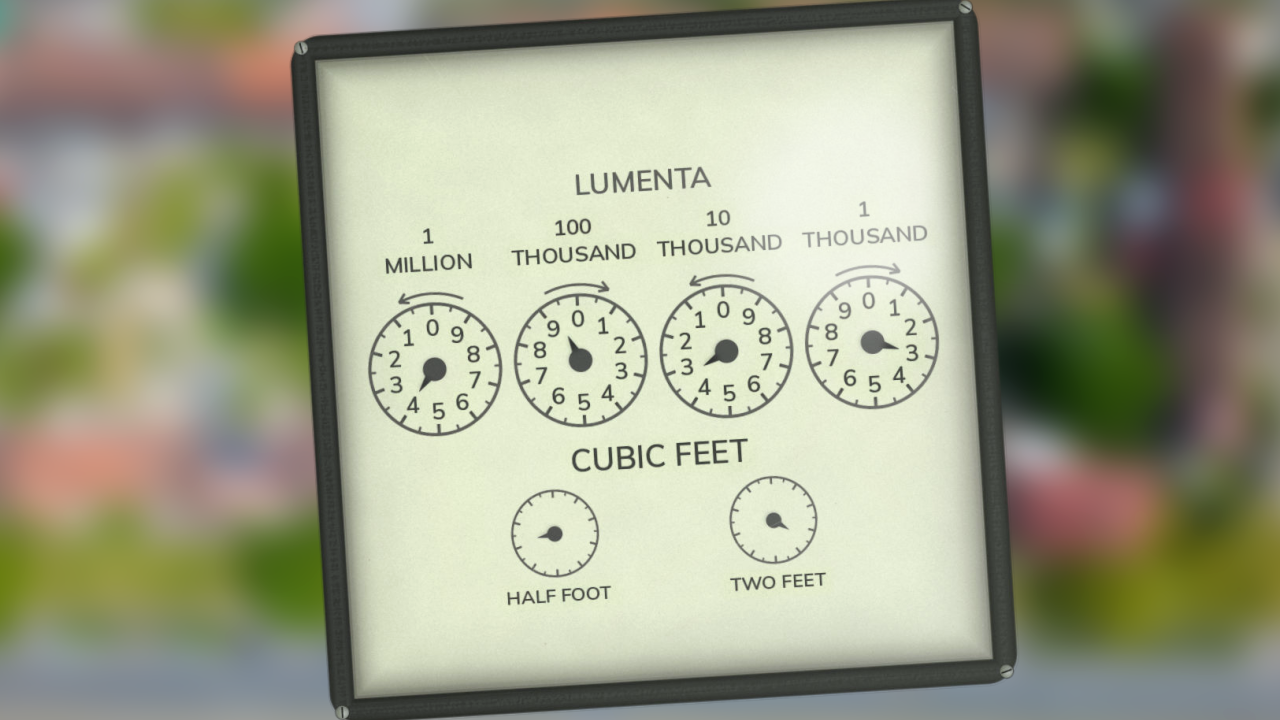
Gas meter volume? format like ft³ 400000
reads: ft³ 393300
